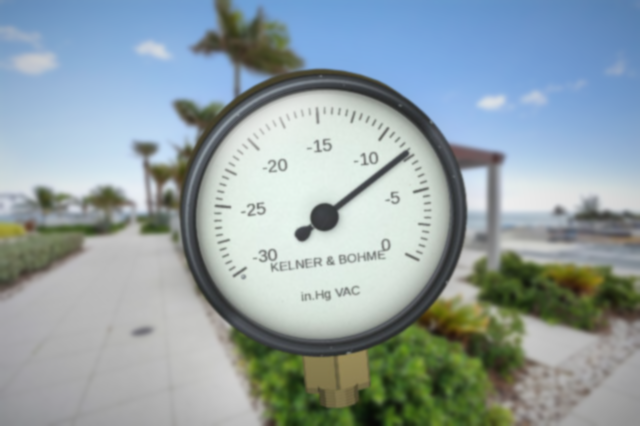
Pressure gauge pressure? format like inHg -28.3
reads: inHg -8
